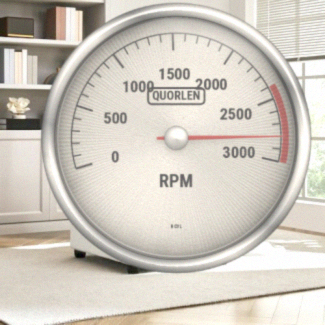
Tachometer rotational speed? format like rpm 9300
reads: rpm 2800
